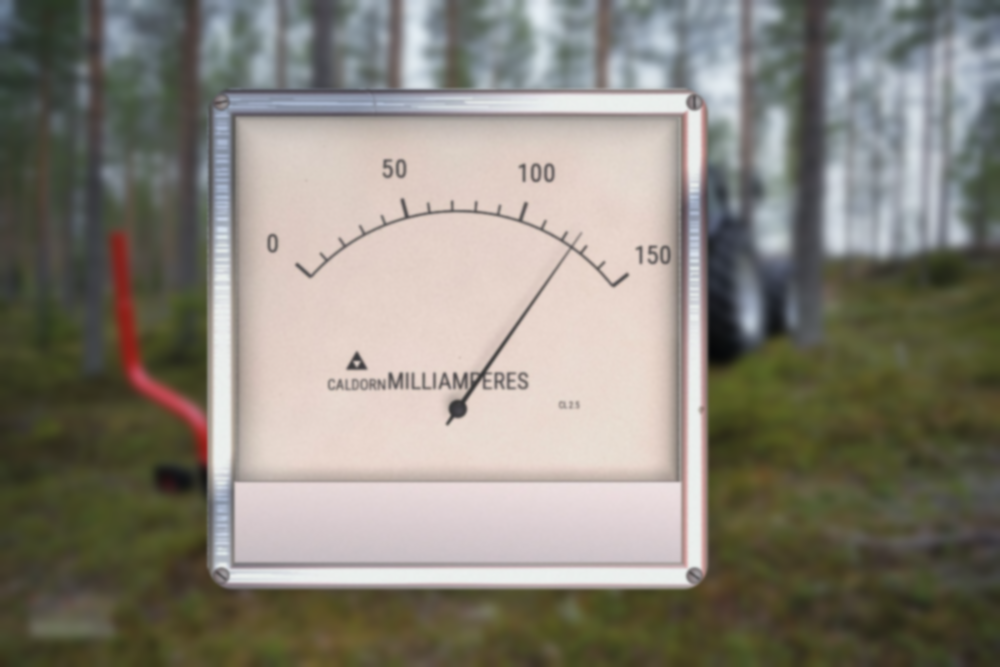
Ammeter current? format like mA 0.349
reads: mA 125
